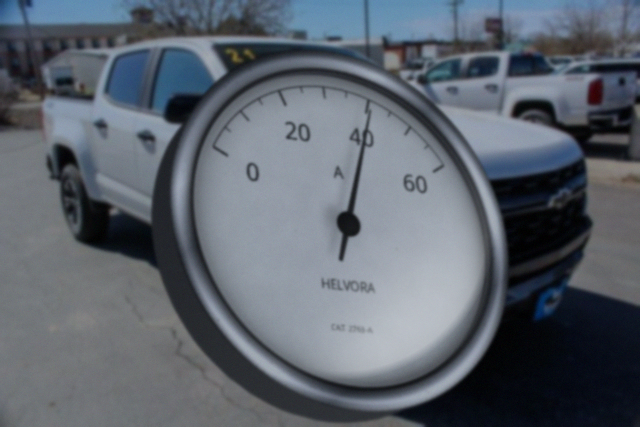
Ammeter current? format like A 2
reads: A 40
